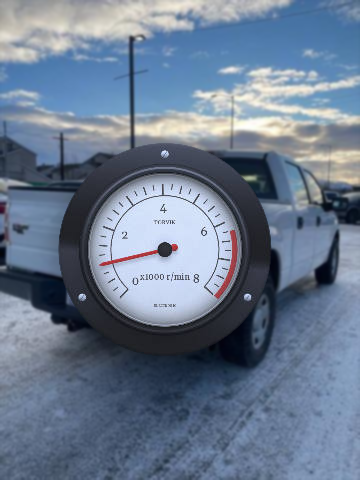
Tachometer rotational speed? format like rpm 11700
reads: rpm 1000
